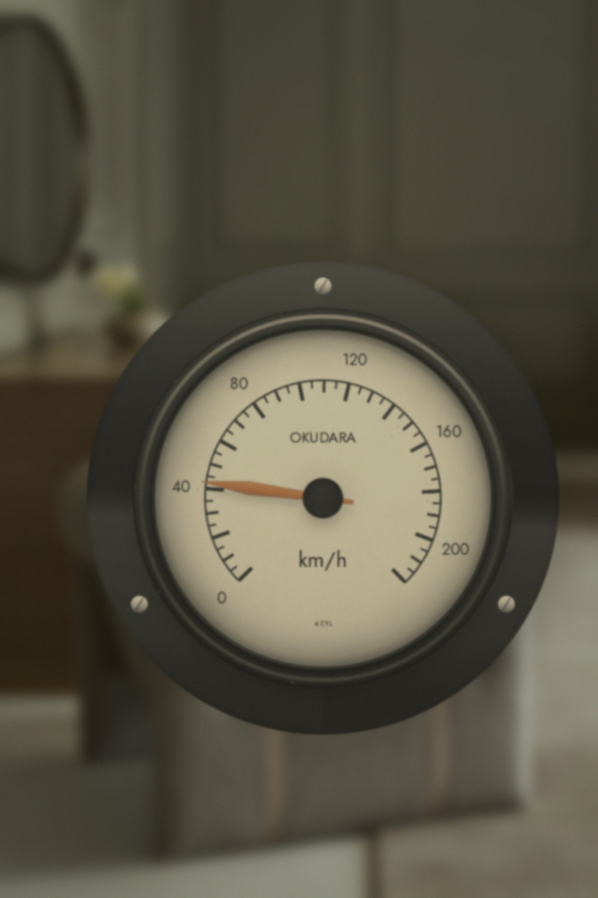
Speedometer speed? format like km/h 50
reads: km/h 42.5
